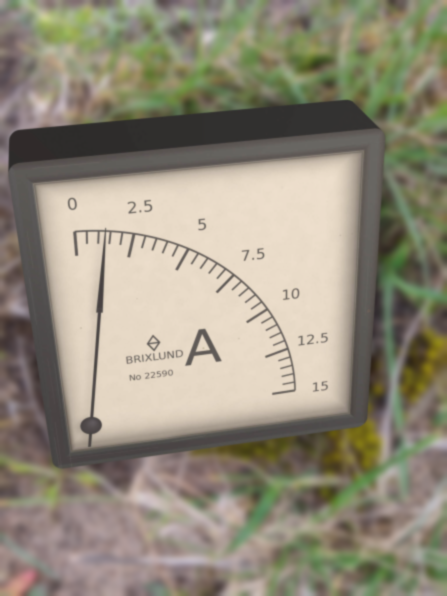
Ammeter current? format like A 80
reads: A 1.25
